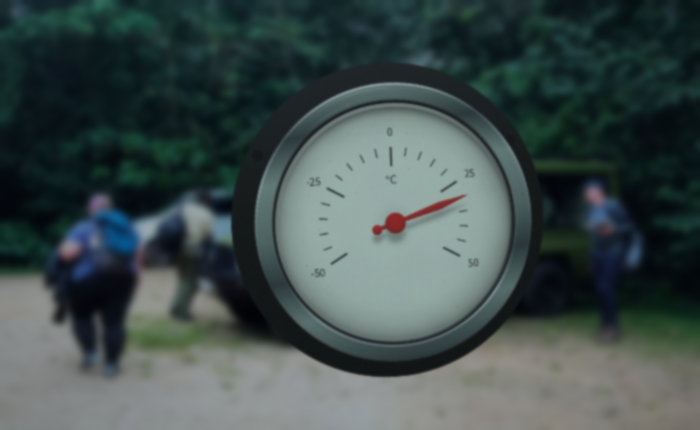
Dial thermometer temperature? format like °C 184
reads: °C 30
